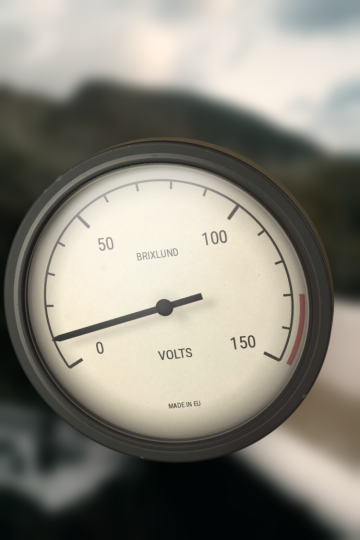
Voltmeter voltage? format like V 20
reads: V 10
